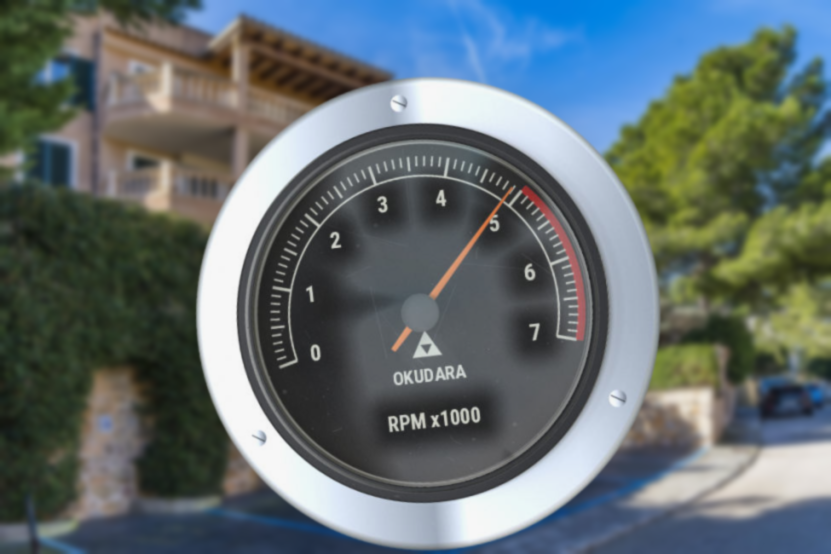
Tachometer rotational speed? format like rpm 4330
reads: rpm 4900
